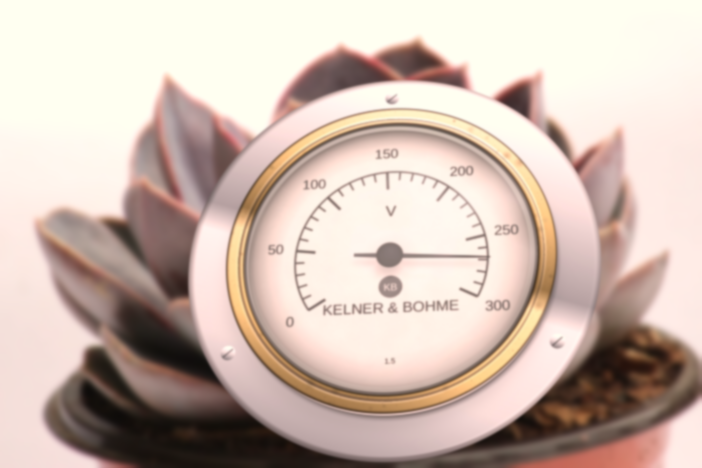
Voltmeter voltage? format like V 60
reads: V 270
